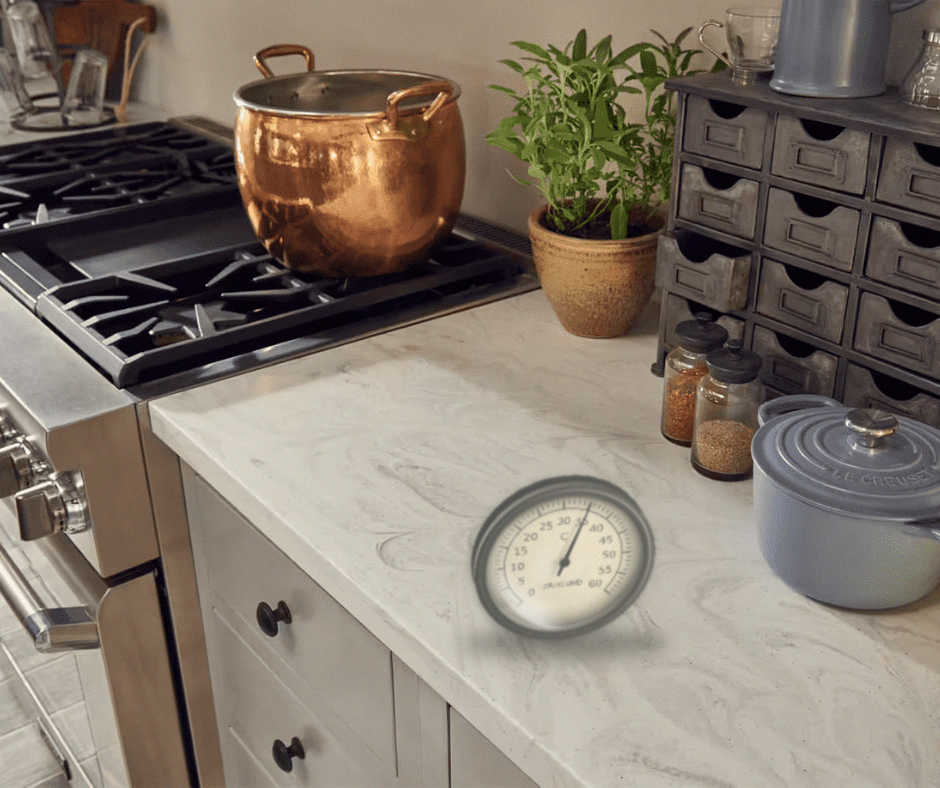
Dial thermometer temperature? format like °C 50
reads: °C 35
